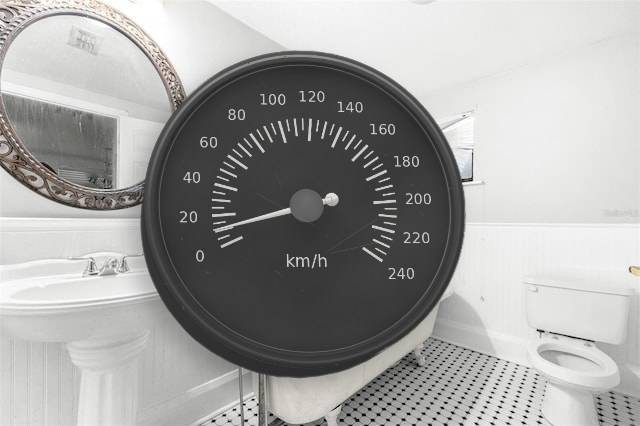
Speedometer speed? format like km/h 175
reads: km/h 10
